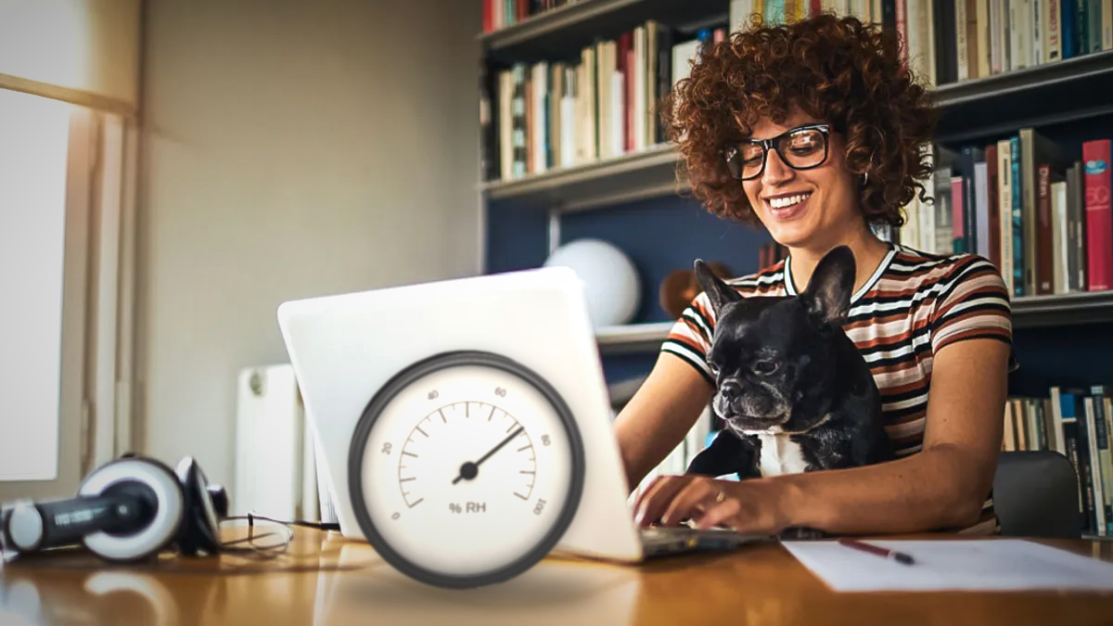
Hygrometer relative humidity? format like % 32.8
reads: % 72.5
